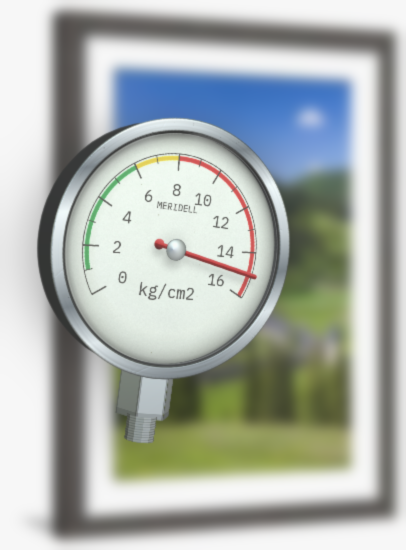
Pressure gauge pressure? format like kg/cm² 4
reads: kg/cm² 15
